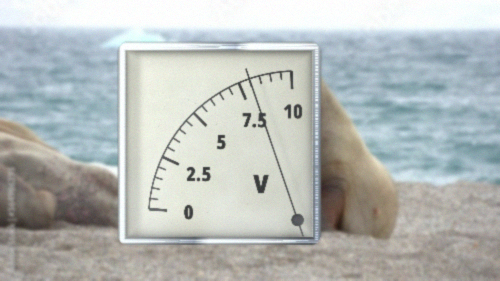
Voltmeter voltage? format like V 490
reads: V 8
